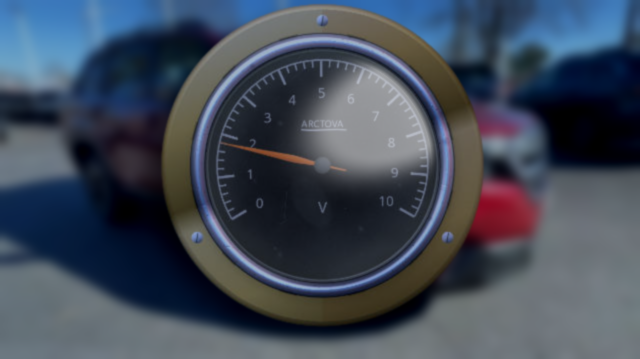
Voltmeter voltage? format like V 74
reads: V 1.8
